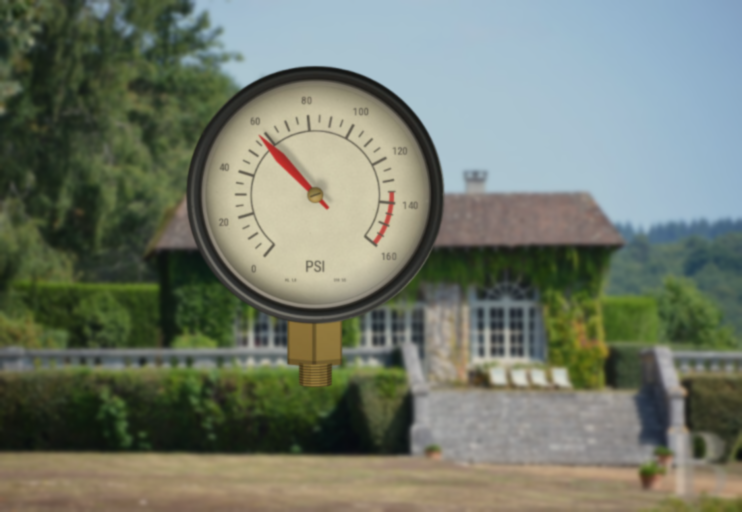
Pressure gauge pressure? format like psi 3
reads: psi 57.5
